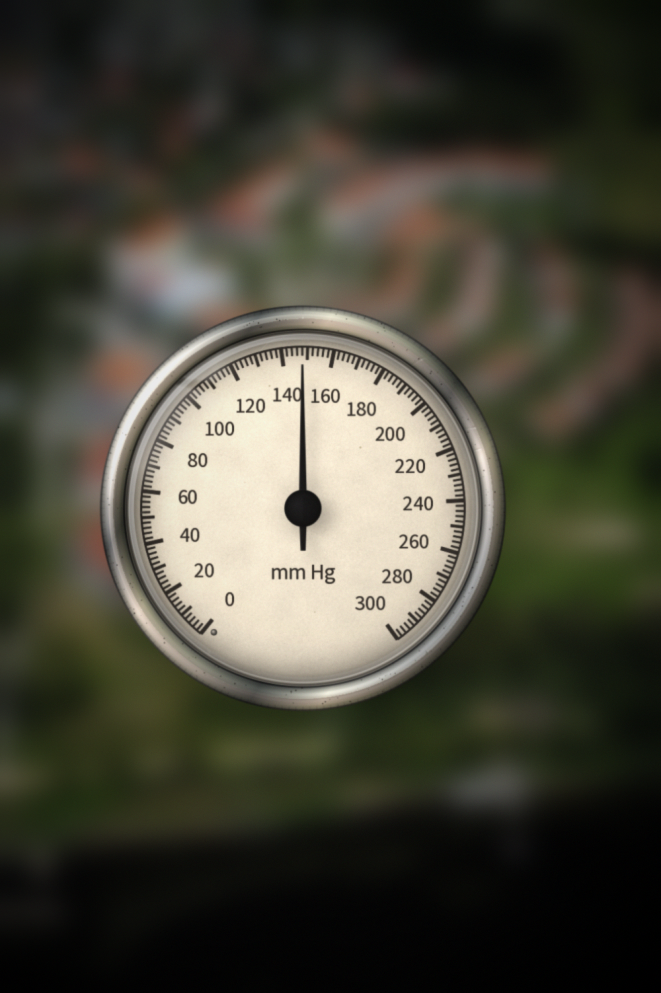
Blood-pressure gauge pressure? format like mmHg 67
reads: mmHg 148
